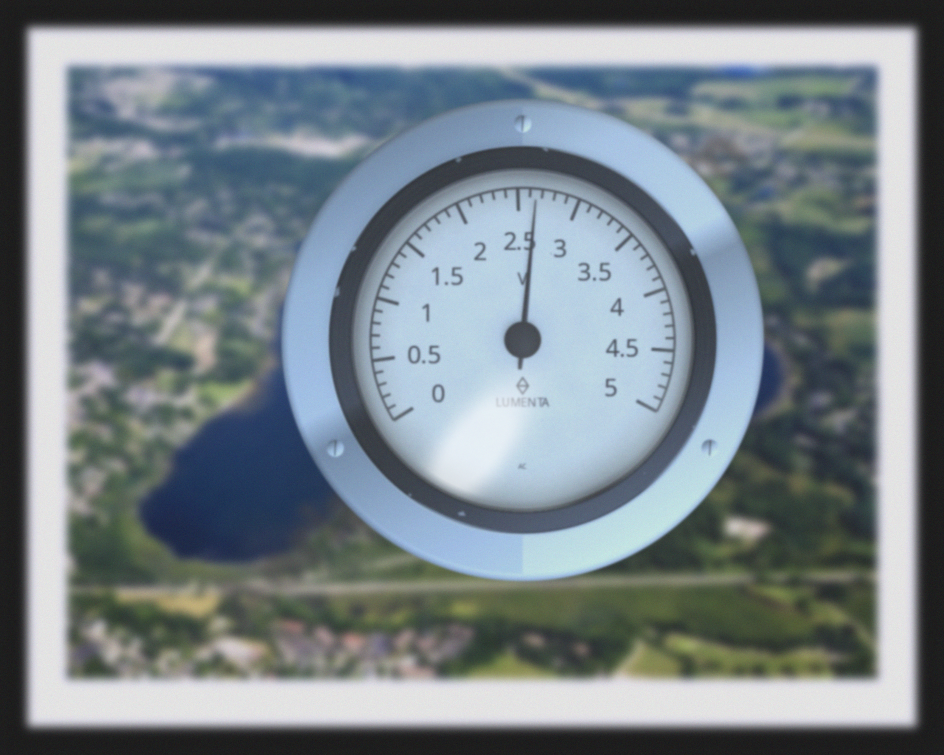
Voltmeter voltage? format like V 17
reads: V 2.65
